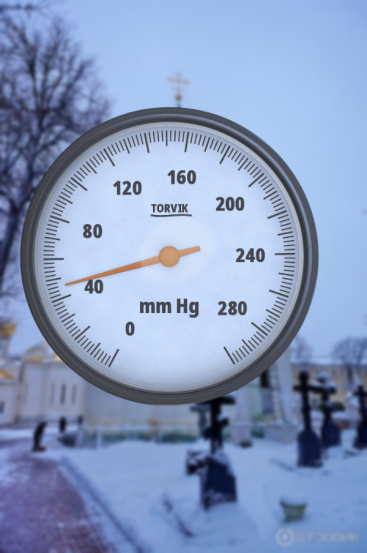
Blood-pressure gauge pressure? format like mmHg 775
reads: mmHg 46
